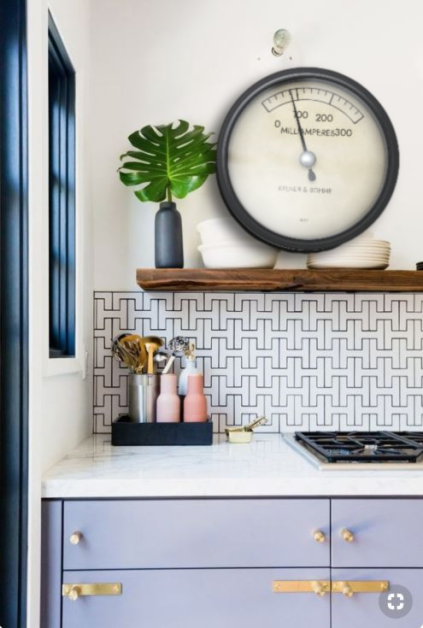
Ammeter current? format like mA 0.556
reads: mA 80
